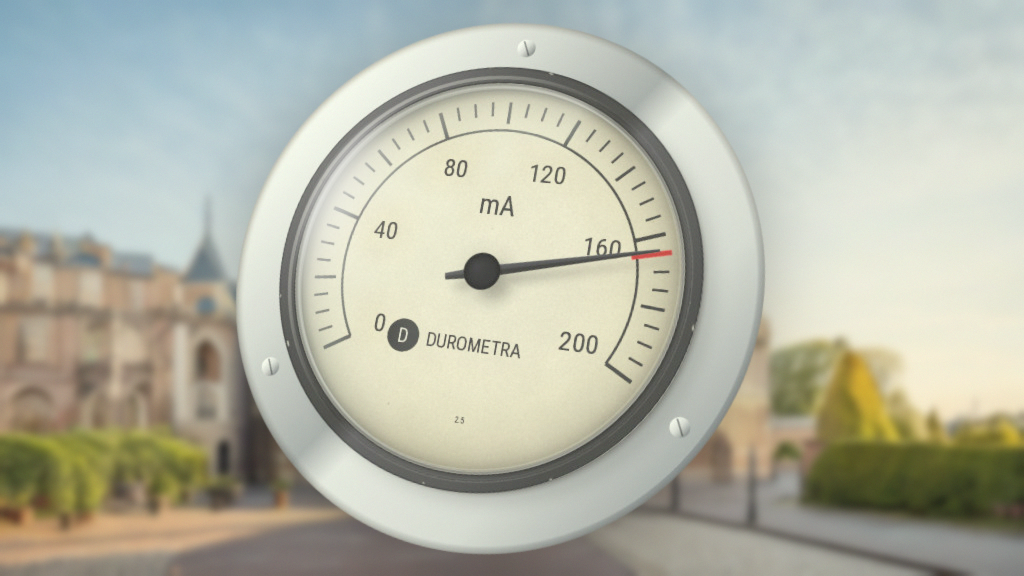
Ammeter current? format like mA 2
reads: mA 165
